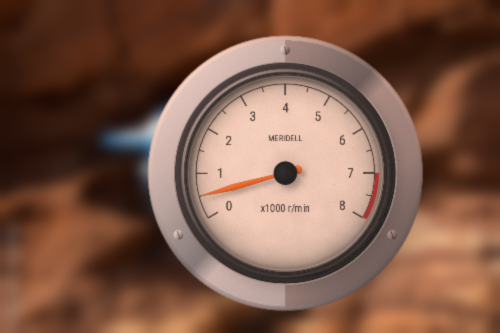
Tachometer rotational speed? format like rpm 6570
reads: rpm 500
